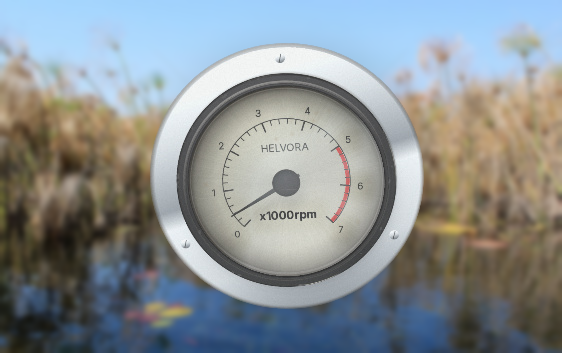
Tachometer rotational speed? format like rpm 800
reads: rpm 400
